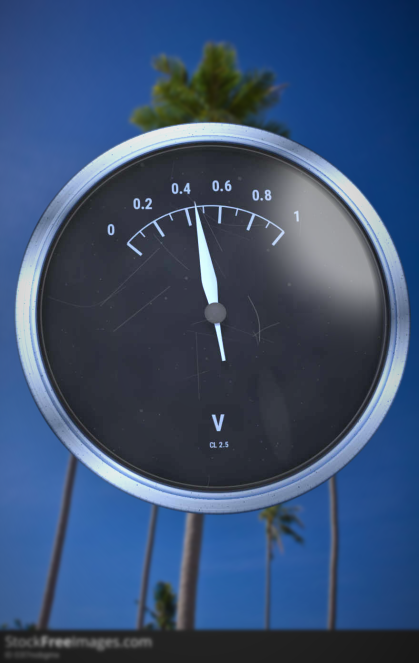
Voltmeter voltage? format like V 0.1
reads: V 0.45
